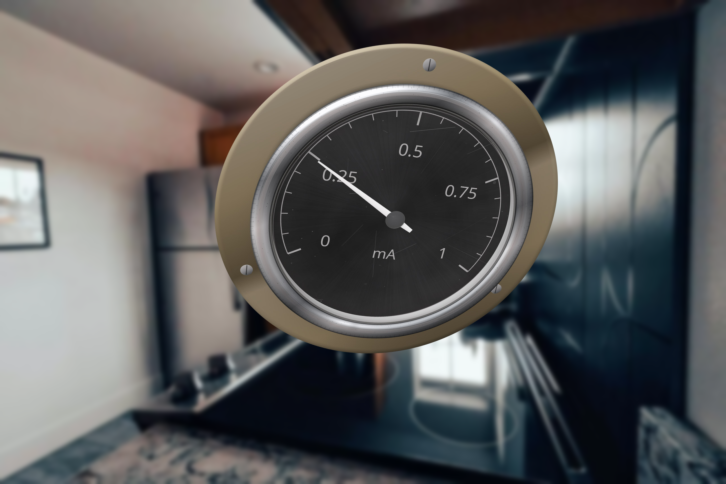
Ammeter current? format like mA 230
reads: mA 0.25
